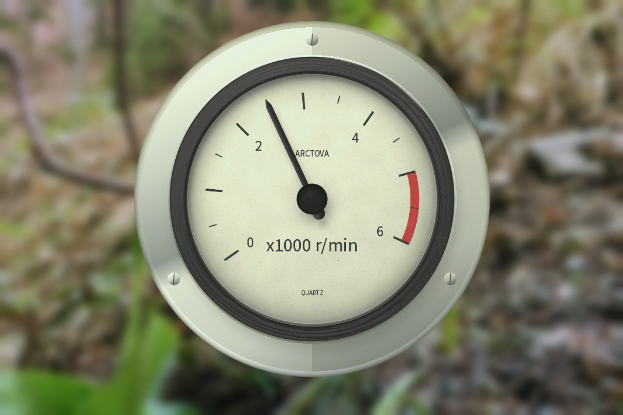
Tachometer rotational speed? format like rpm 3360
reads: rpm 2500
